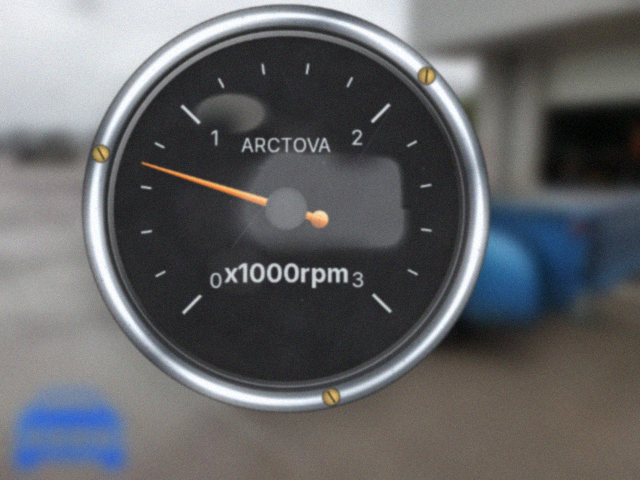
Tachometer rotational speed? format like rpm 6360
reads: rpm 700
